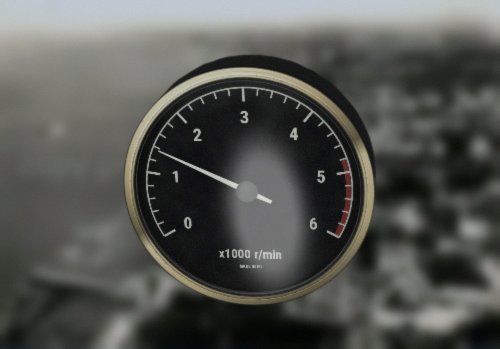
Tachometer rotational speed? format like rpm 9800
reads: rpm 1400
